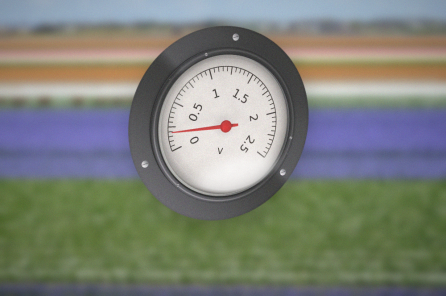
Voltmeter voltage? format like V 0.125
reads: V 0.2
